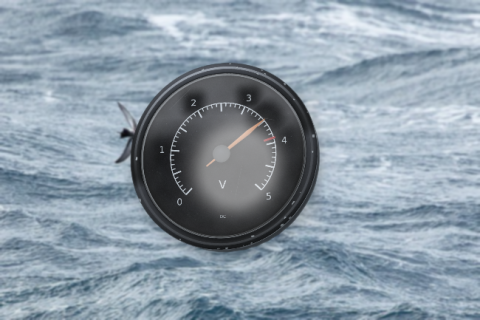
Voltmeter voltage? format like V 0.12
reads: V 3.5
